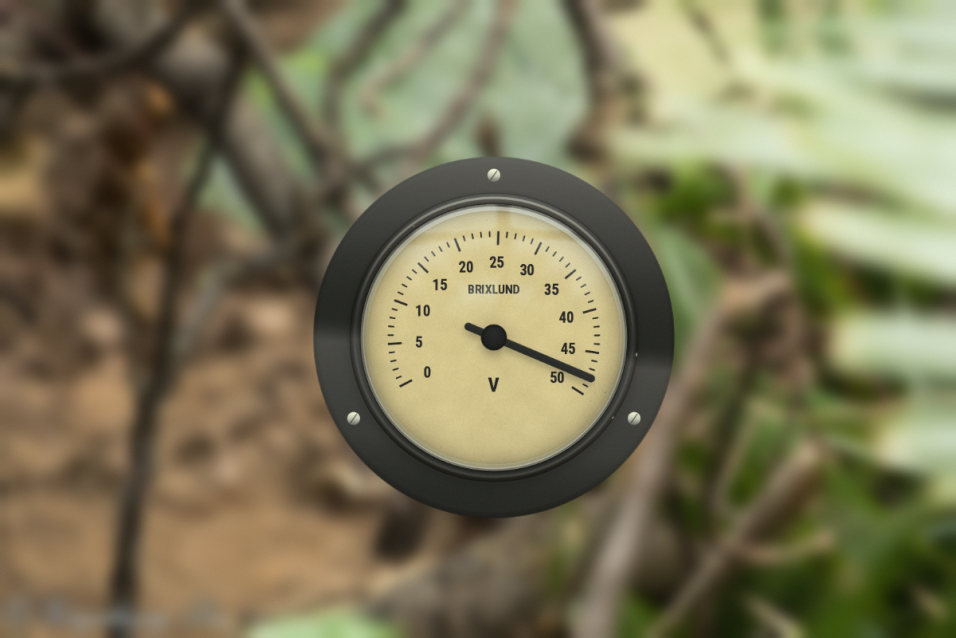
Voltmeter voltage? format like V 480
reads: V 48
